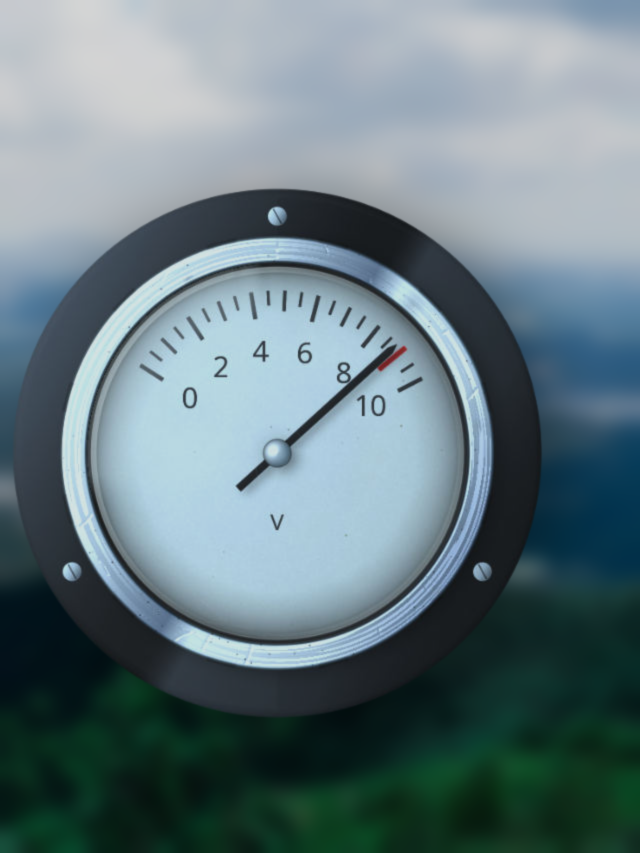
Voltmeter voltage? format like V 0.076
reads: V 8.75
